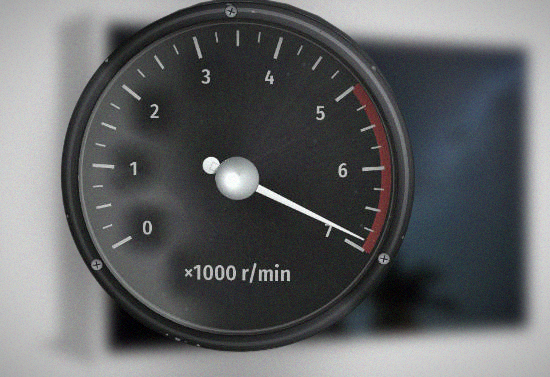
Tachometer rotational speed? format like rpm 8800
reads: rpm 6875
